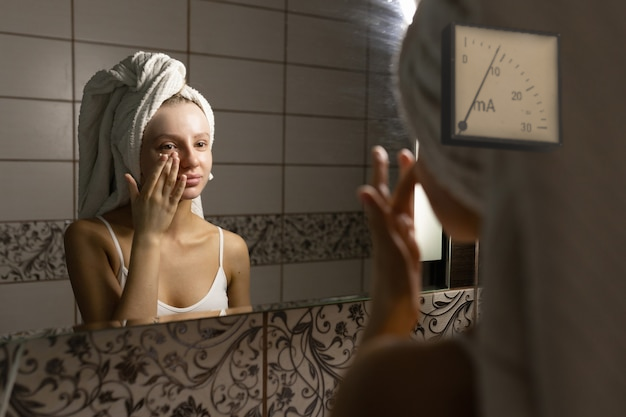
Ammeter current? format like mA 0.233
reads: mA 8
